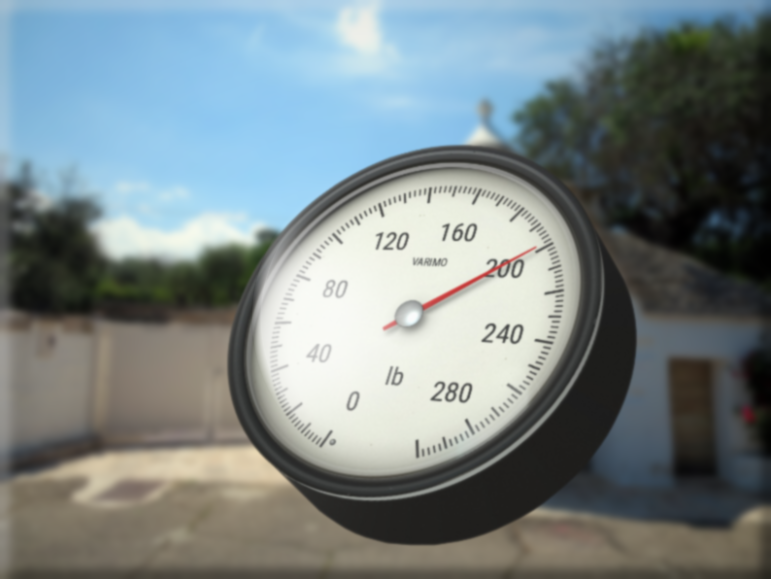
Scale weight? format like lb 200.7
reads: lb 200
